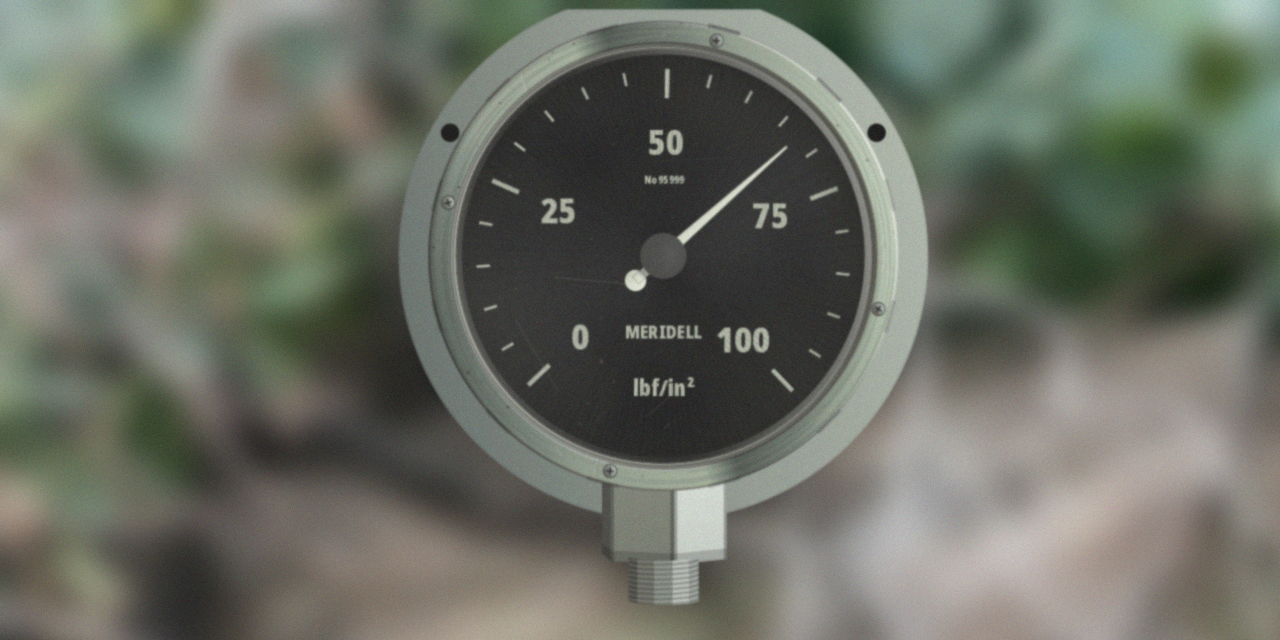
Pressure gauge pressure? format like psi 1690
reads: psi 67.5
